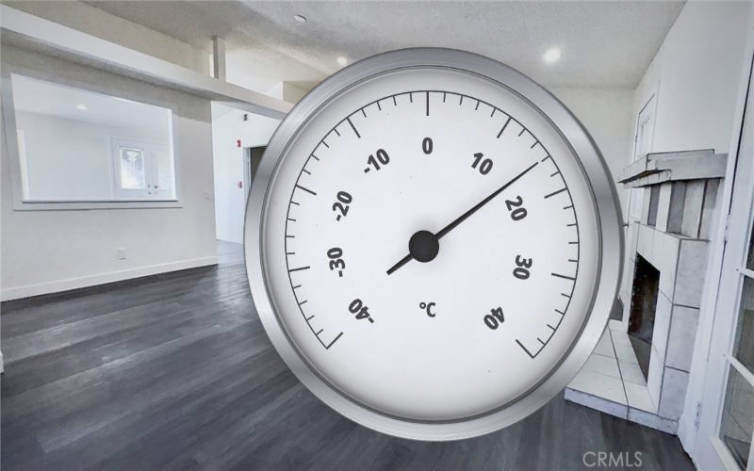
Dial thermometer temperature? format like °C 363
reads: °C 16
